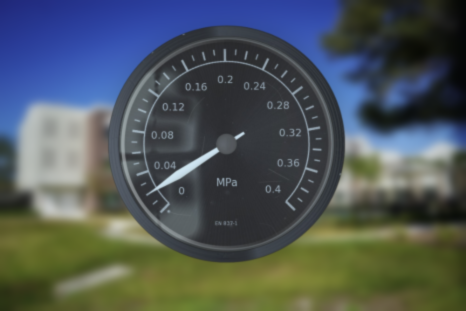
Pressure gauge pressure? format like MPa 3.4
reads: MPa 0.02
